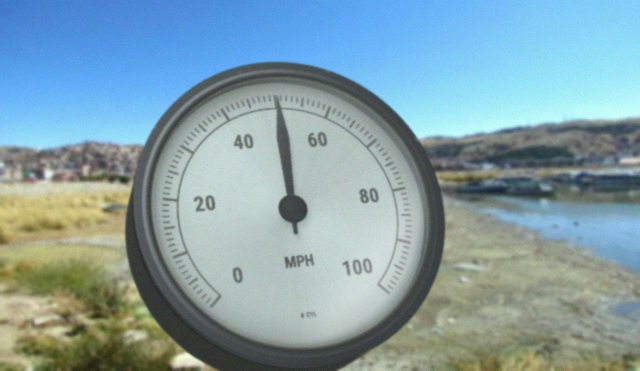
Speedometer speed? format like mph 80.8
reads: mph 50
